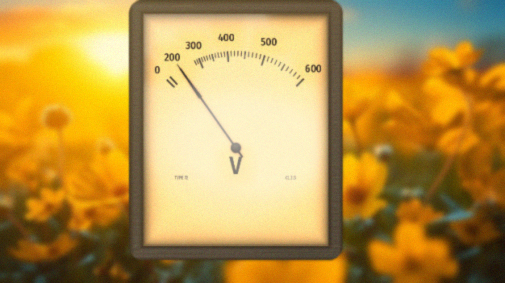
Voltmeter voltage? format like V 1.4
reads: V 200
